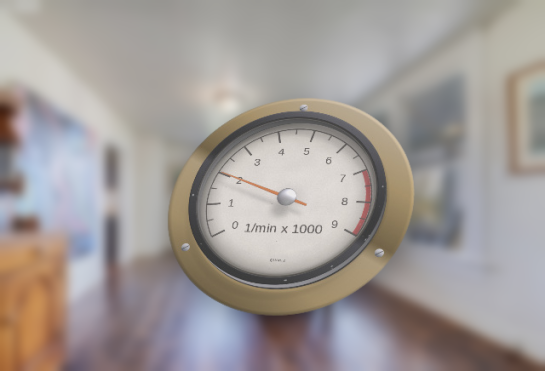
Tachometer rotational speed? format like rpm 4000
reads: rpm 2000
